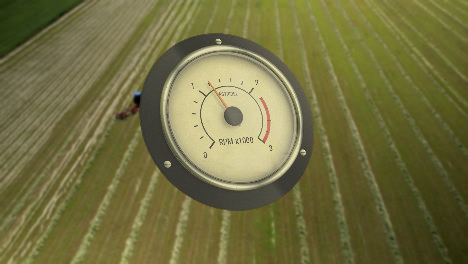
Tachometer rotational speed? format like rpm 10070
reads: rpm 1200
